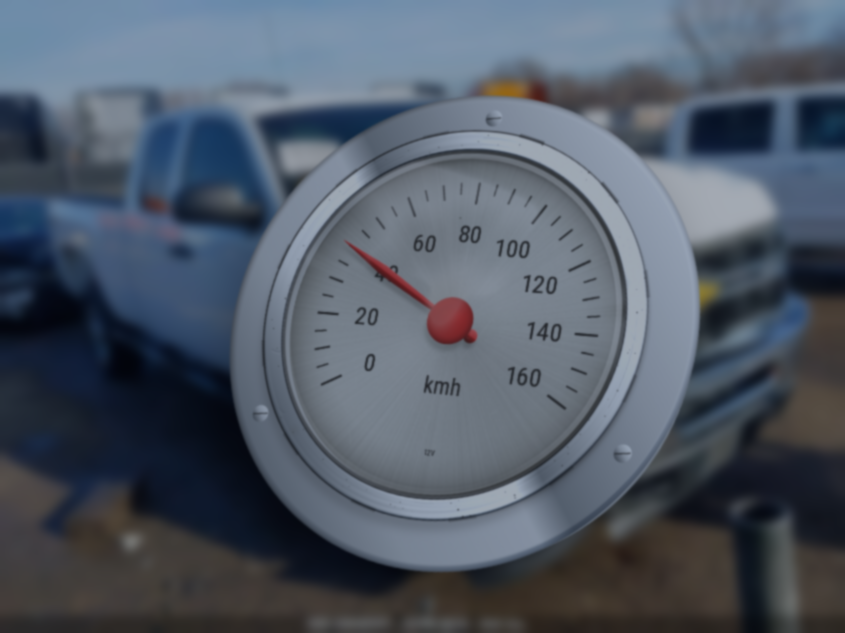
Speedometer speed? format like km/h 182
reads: km/h 40
